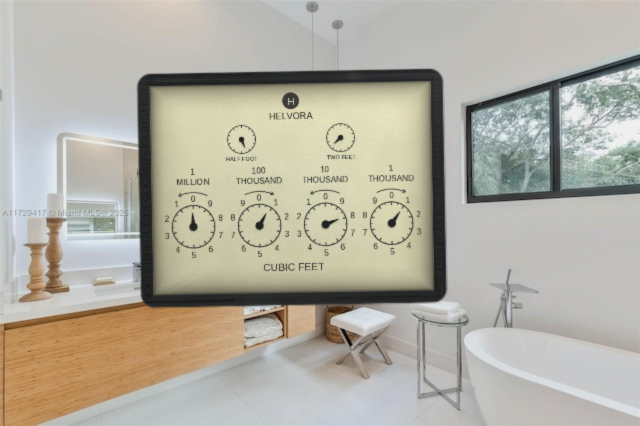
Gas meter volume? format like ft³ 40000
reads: ft³ 8100
